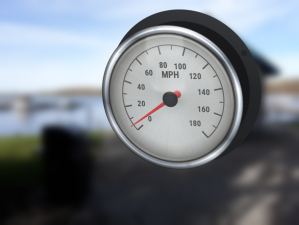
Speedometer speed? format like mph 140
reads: mph 5
